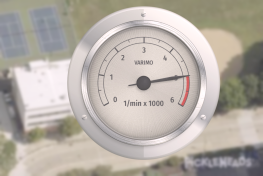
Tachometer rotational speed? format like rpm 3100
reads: rpm 5000
